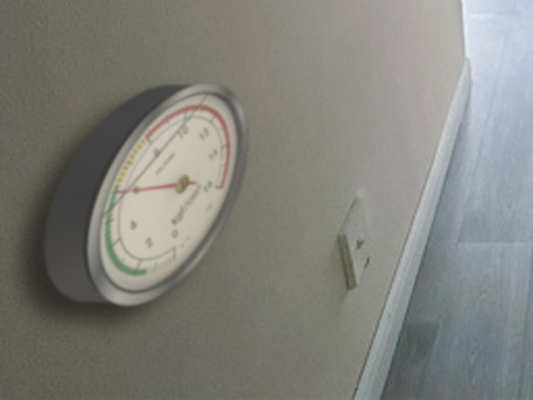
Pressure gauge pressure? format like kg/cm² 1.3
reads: kg/cm² 6
